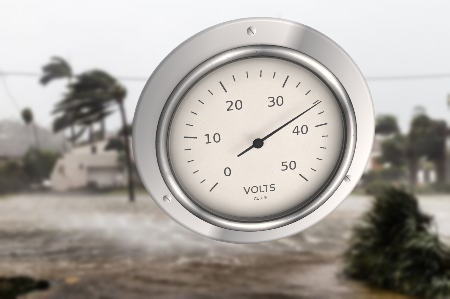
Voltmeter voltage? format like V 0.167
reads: V 36
